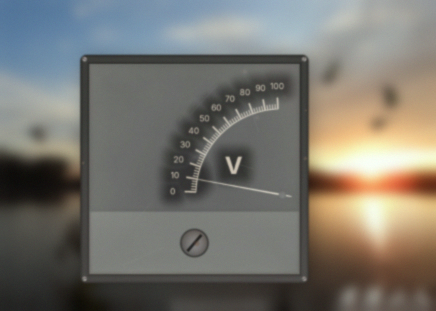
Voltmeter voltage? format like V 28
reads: V 10
